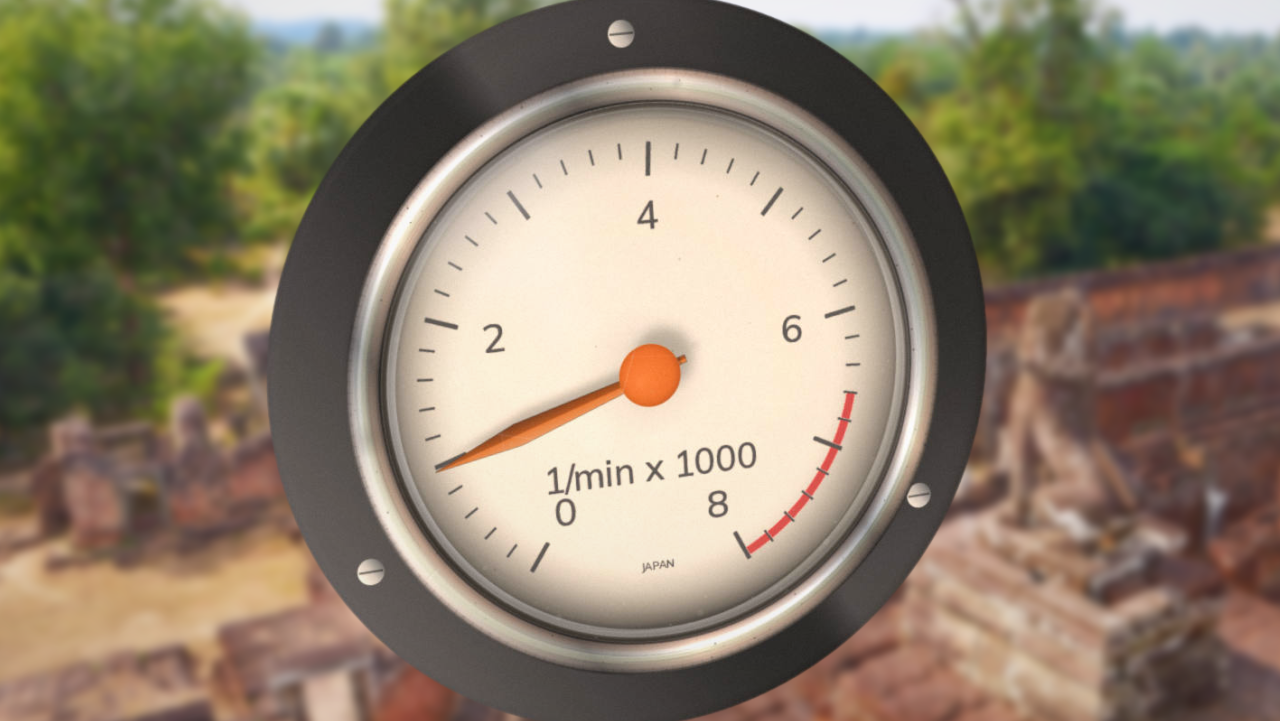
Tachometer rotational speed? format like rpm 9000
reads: rpm 1000
